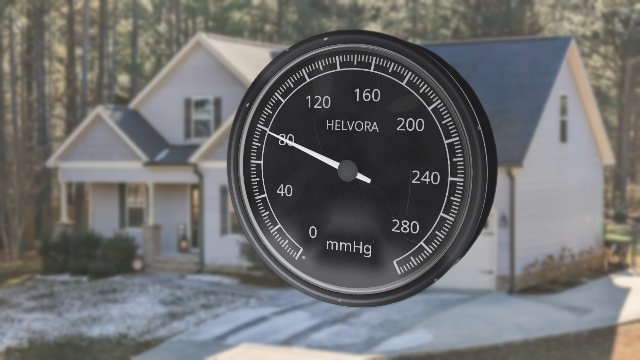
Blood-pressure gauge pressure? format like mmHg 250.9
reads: mmHg 80
